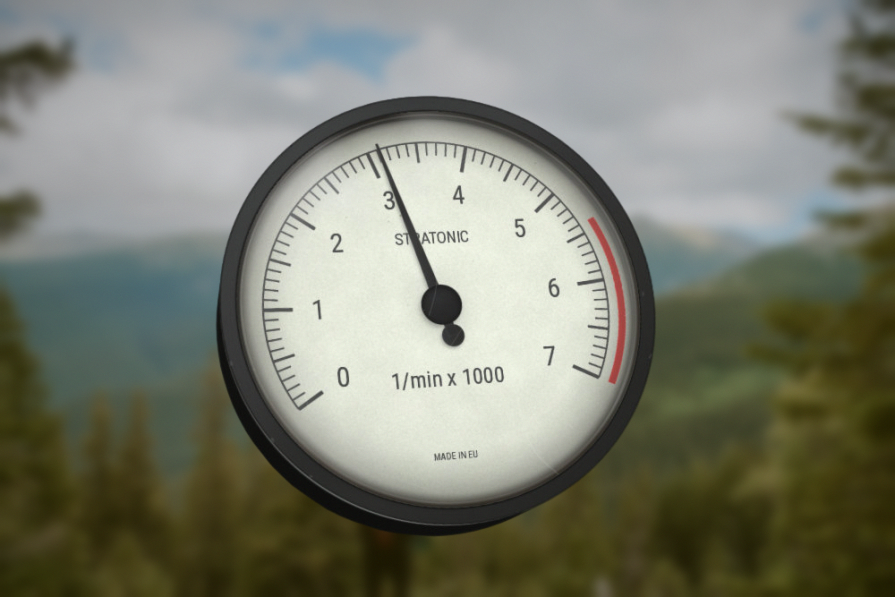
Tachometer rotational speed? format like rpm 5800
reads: rpm 3100
